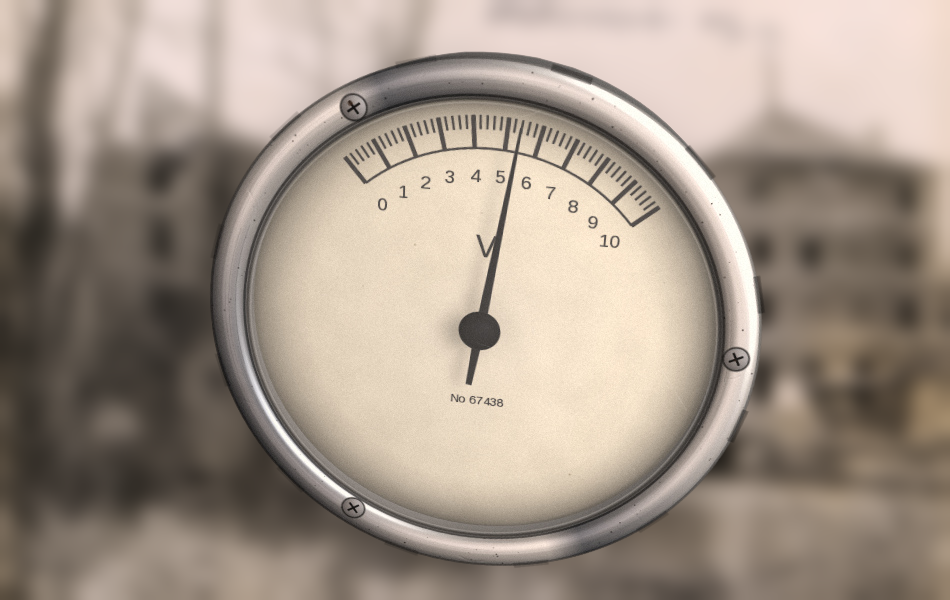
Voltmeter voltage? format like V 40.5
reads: V 5.4
